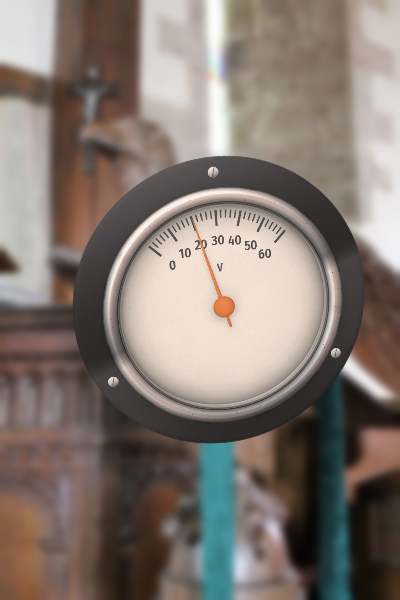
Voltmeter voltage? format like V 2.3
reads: V 20
